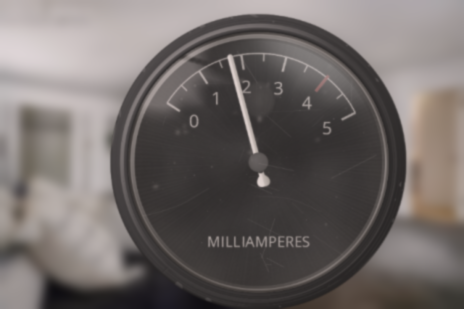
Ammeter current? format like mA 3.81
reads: mA 1.75
